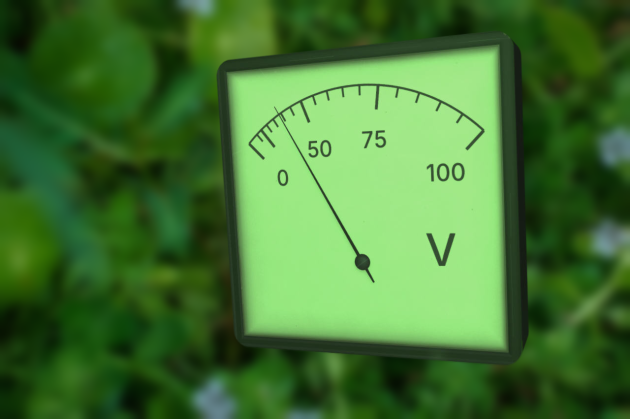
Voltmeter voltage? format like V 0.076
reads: V 40
